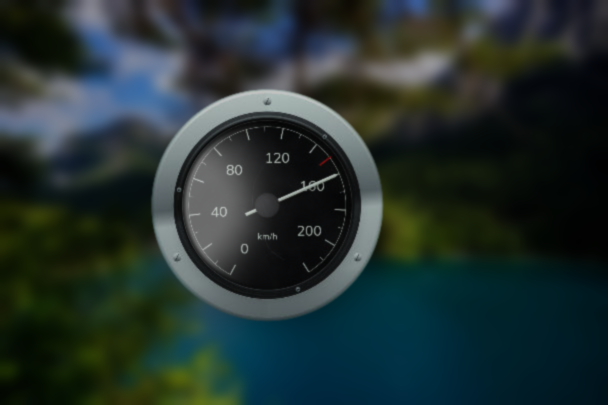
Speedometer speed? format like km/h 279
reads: km/h 160
